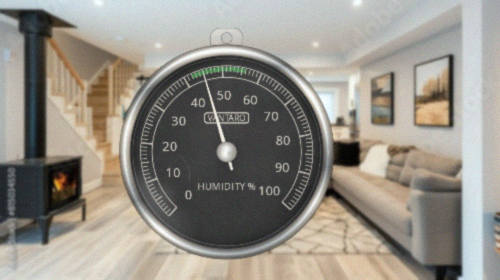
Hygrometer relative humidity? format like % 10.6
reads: % 45
